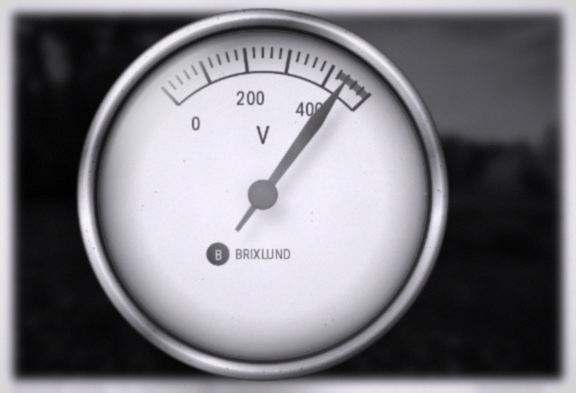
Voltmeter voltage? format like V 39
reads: V 440
